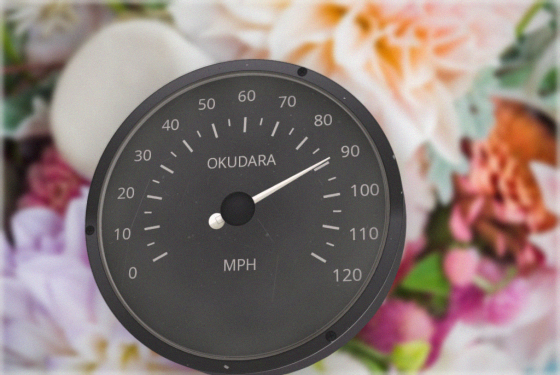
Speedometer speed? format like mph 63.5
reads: mph 90
